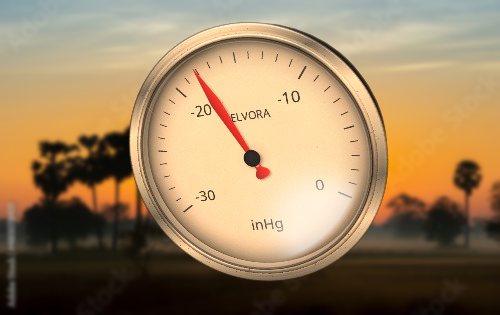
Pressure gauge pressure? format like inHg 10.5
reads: inHg -18
